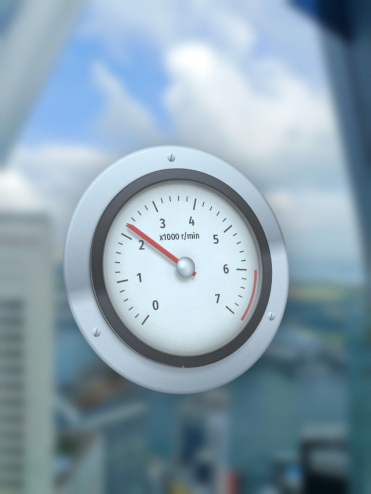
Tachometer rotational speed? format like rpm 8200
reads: rpm 2200
